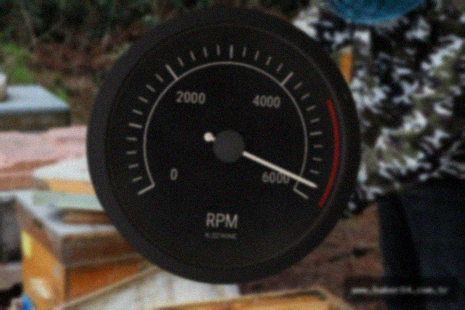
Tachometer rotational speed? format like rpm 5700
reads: rpm 5800
